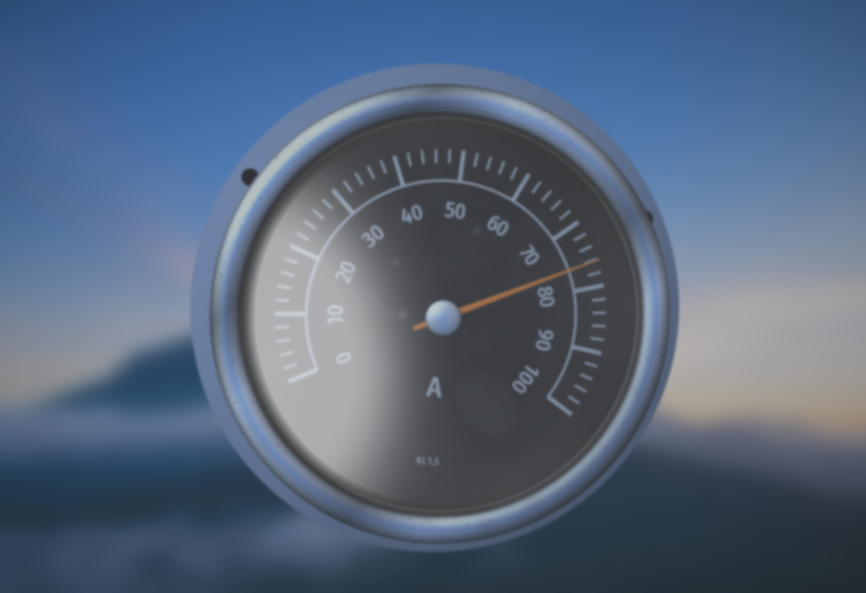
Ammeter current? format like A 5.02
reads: A 76
